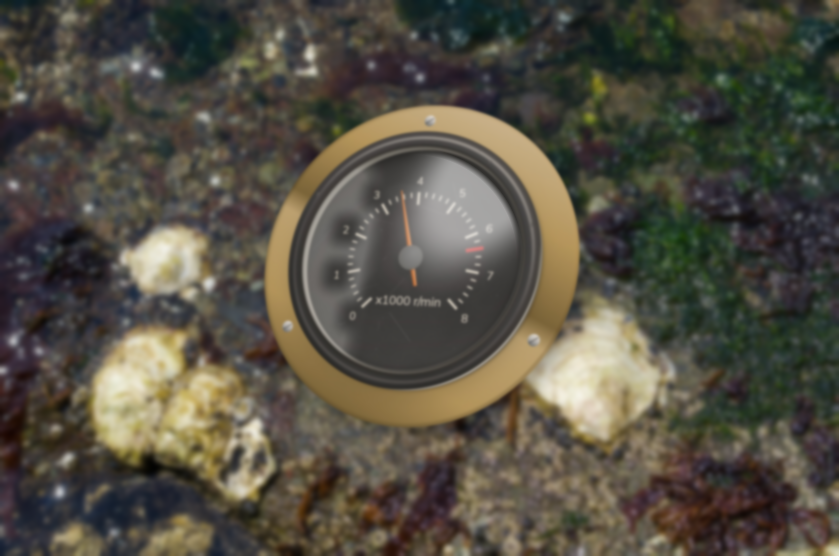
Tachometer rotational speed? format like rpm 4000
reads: rpm 3600
